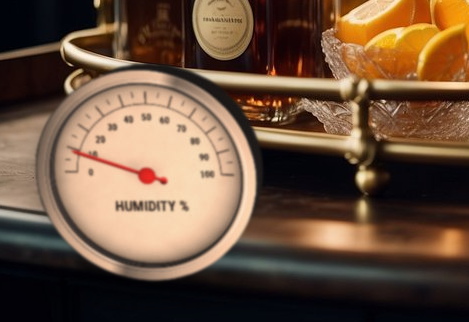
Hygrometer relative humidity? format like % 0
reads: % 10
